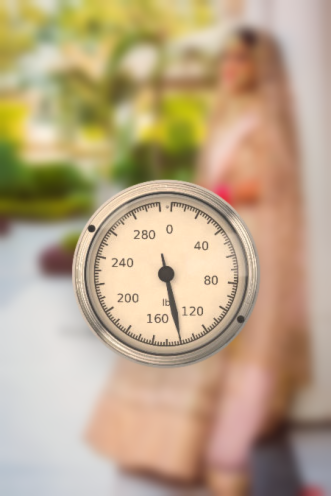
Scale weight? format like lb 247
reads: lb 140
